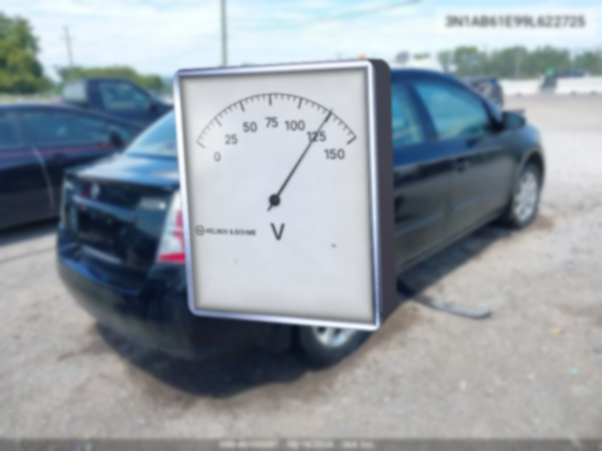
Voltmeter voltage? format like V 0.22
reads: V 125
